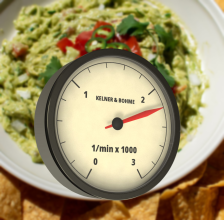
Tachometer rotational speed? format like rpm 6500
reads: rpm 2200
